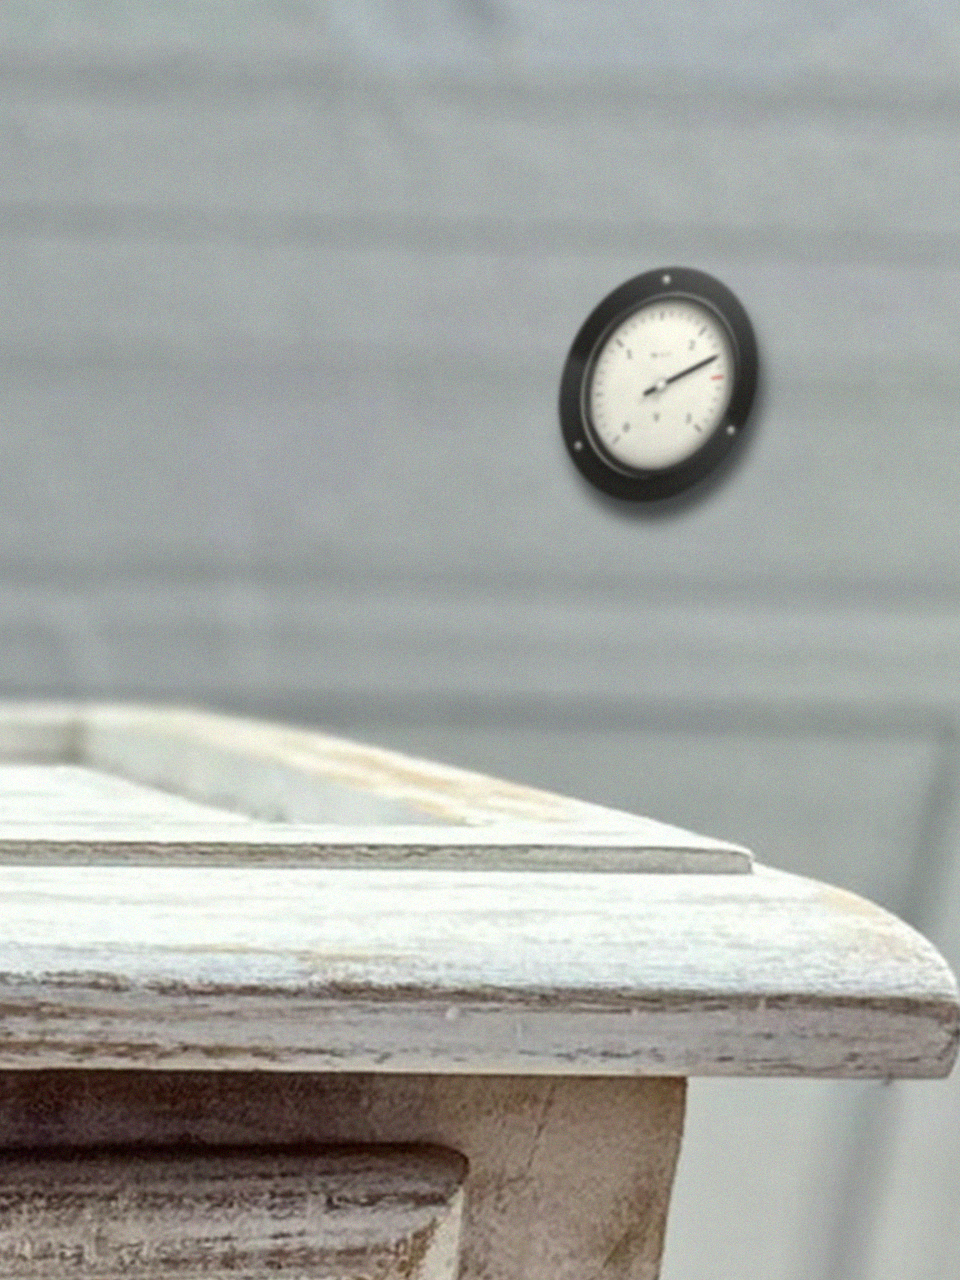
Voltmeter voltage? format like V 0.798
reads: V 2.3
